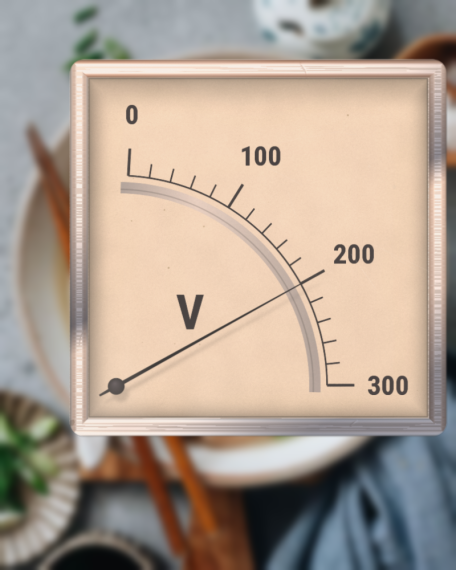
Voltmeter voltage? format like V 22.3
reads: V 200
